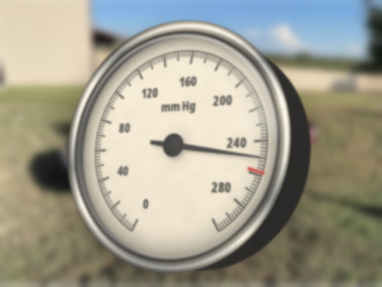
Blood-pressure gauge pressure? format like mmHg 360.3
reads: mmHg 250
